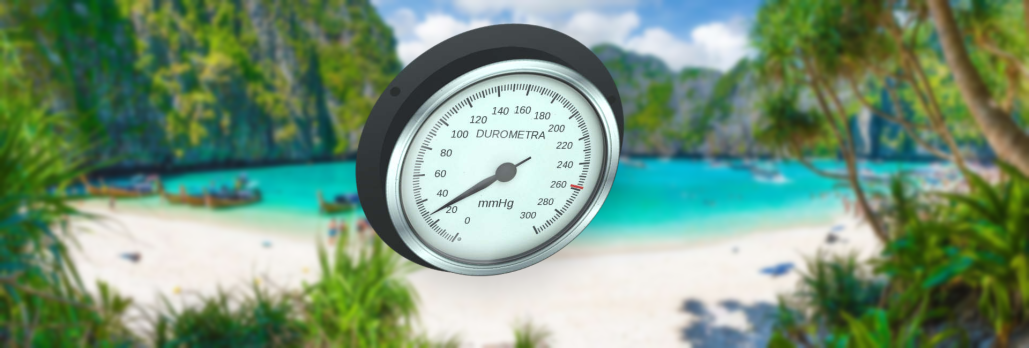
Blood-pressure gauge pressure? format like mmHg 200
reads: mmHg 30
